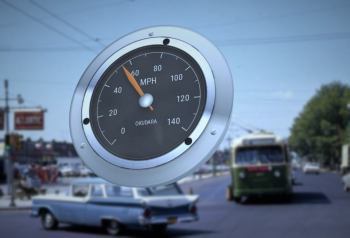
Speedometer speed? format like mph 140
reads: mph 55
